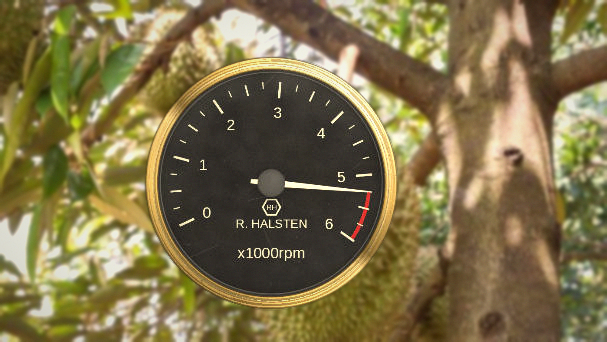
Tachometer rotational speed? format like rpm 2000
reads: rpm 5250
